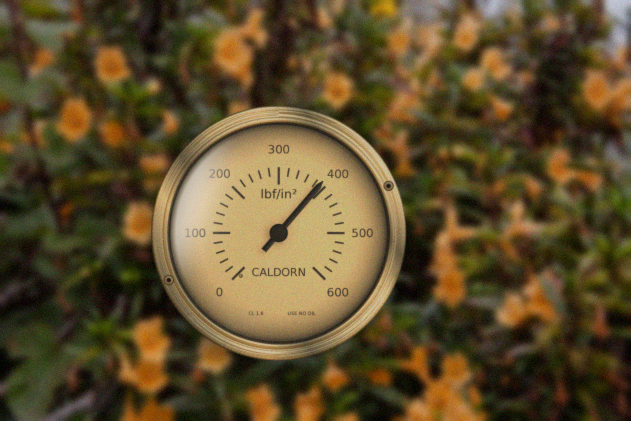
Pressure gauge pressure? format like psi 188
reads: psi 390
